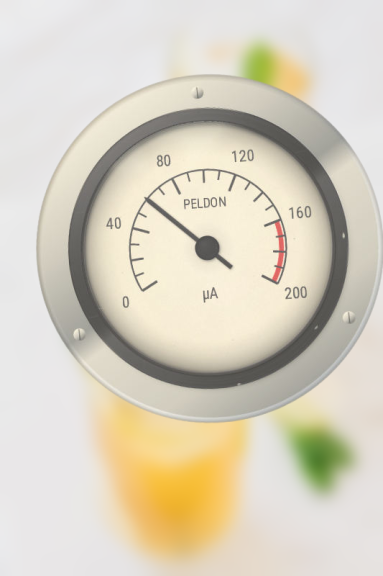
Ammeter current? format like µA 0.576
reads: µA 60
